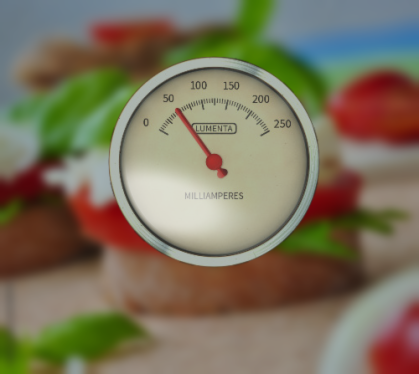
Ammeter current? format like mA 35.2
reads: mA 50
